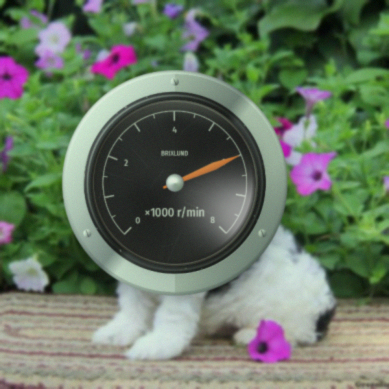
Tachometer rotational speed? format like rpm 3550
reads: rpm 6000
